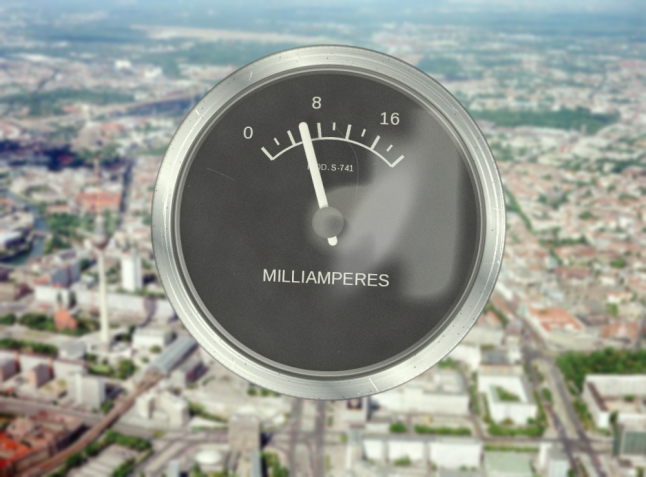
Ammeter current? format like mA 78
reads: mA 6
